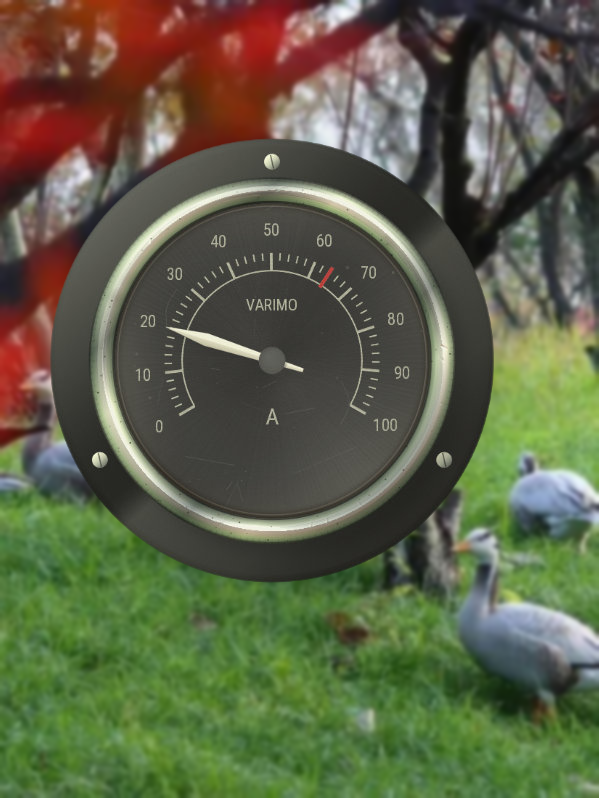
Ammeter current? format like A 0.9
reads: A 20
